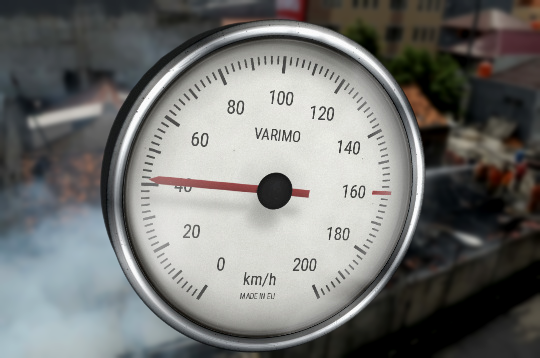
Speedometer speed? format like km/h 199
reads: km/h 42
